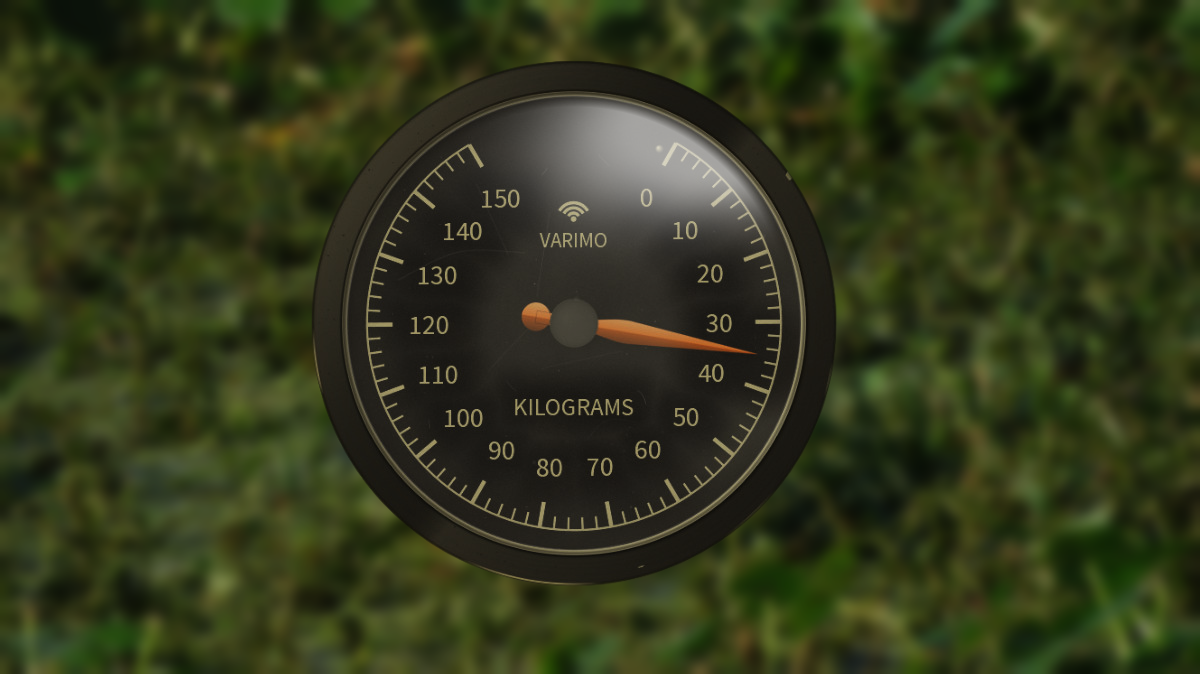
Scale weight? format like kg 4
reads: kg 35
